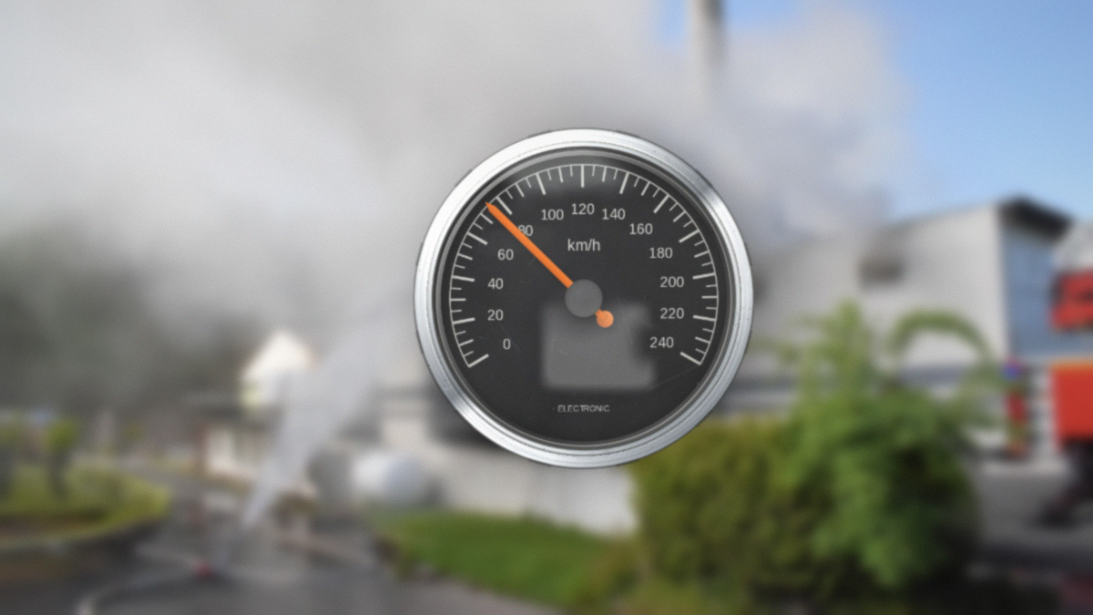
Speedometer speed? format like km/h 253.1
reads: km/h 75
